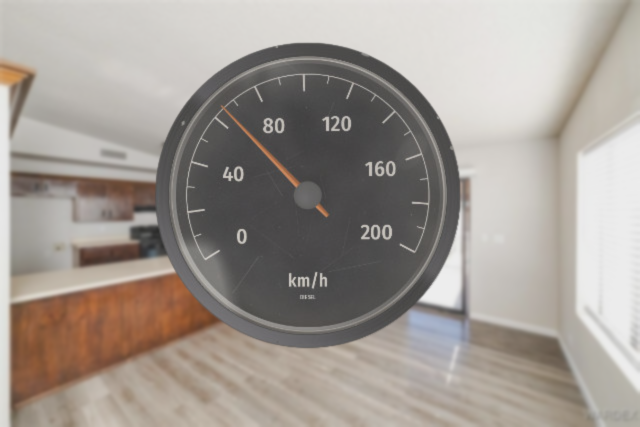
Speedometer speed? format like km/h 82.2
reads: km/h 65
